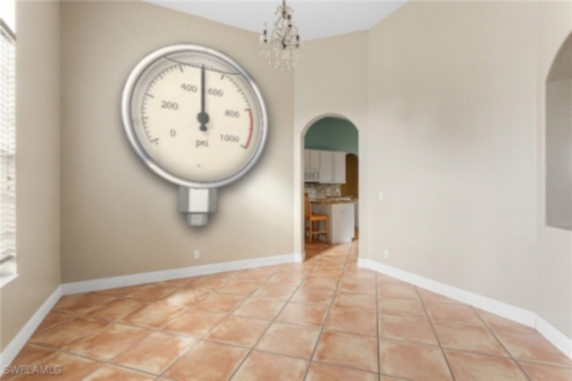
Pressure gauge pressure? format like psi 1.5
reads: psi 500
